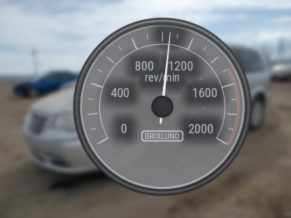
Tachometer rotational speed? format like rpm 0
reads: rpm 1050
